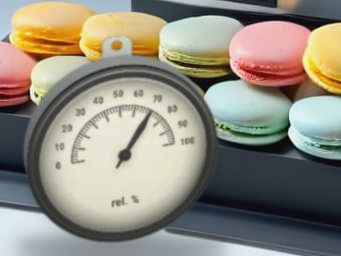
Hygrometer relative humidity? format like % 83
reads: % 70
